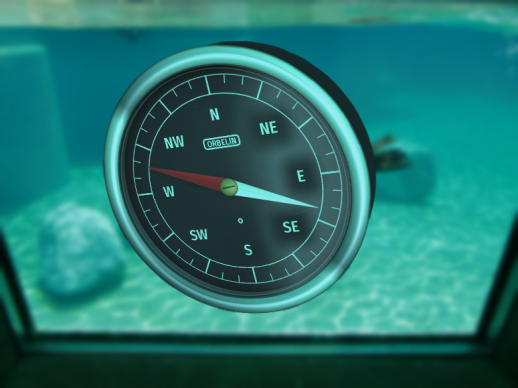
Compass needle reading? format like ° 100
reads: ° 290
